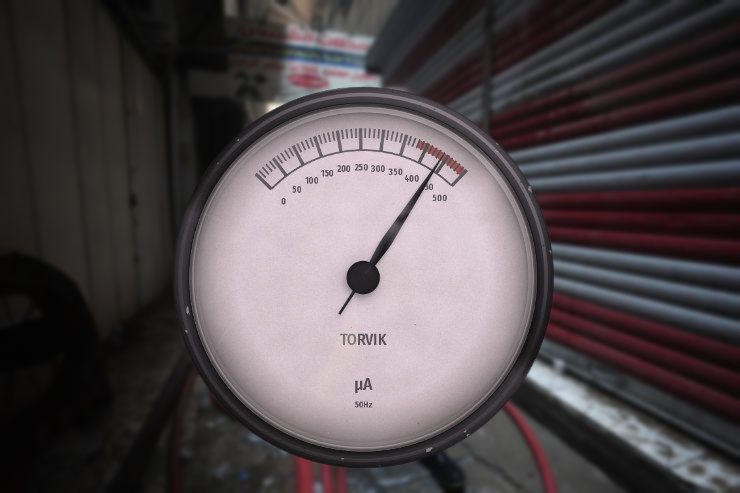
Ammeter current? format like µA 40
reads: µA 440
